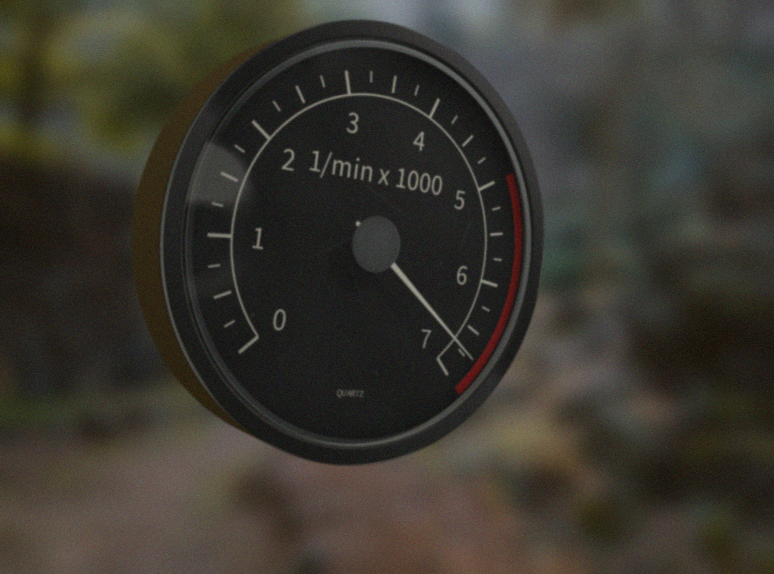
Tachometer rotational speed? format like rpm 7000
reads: rpm 6750
